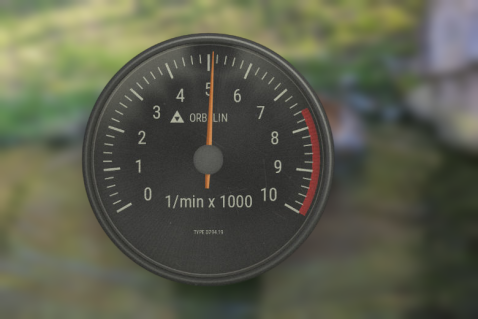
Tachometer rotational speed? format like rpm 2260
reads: rpm 5100
